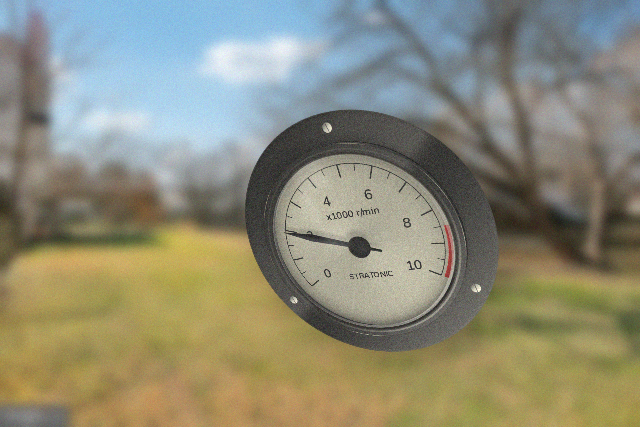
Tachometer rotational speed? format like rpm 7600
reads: rpm 2000
